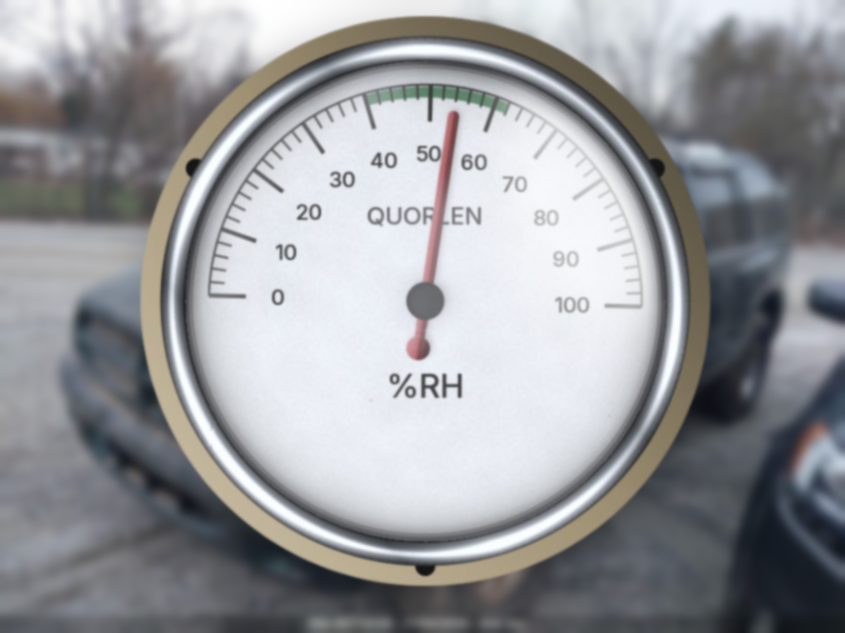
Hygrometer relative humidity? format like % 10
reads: % 54
